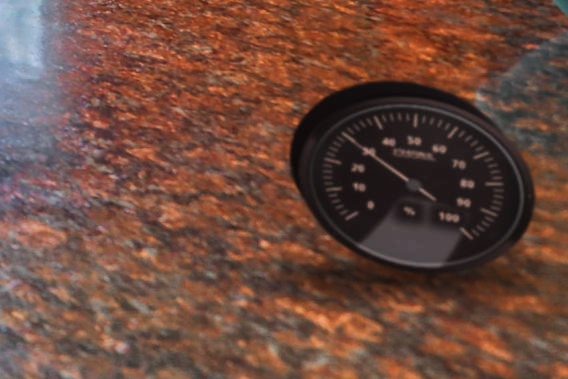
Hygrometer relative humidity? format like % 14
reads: % 30
